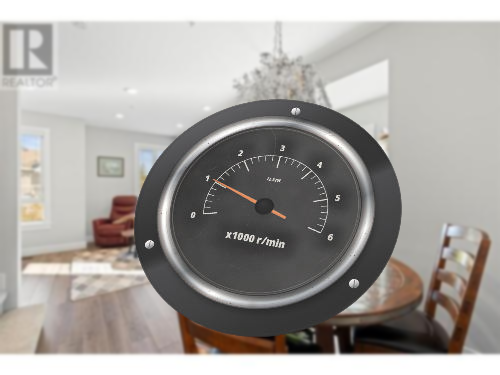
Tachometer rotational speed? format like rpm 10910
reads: rpm 1000
